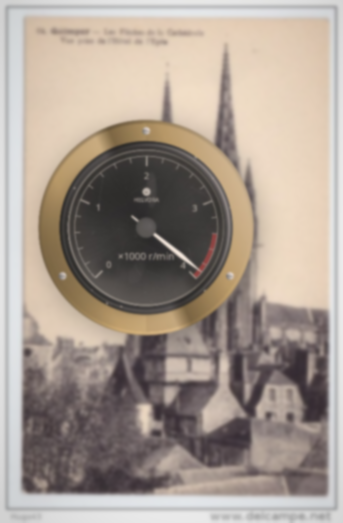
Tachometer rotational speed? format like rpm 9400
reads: rpm 3900
